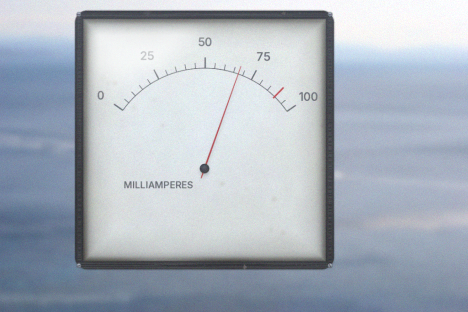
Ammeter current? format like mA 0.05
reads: mA 67.5
